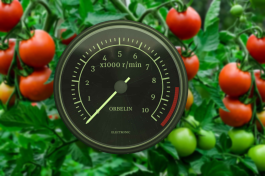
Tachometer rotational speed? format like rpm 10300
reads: rpm 0
